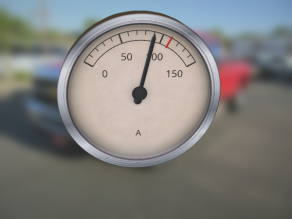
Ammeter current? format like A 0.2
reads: A 90
